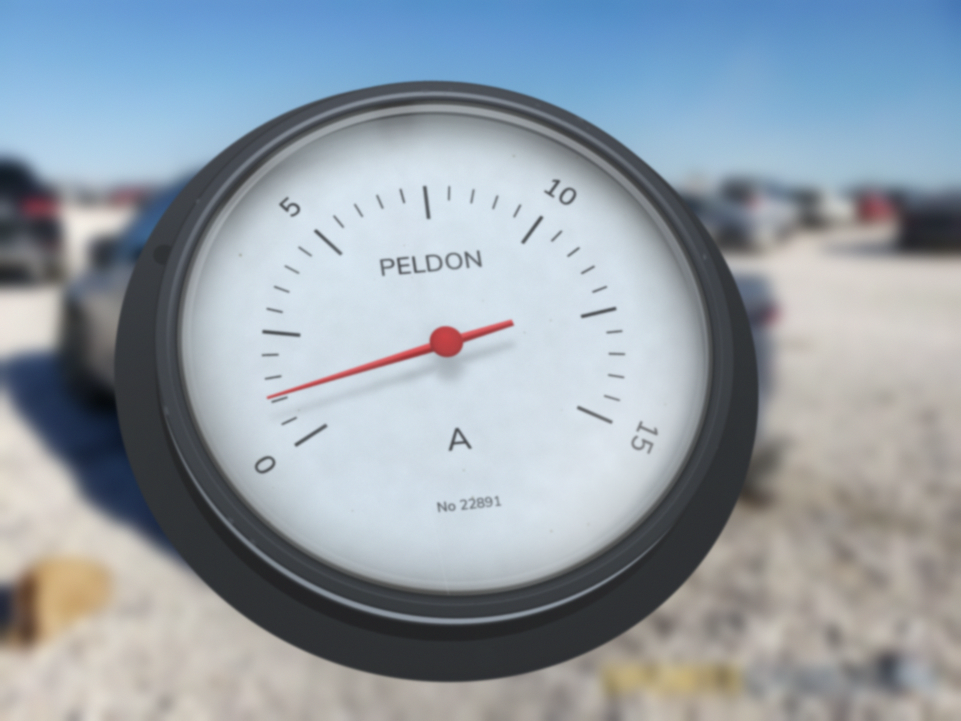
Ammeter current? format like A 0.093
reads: A 1
